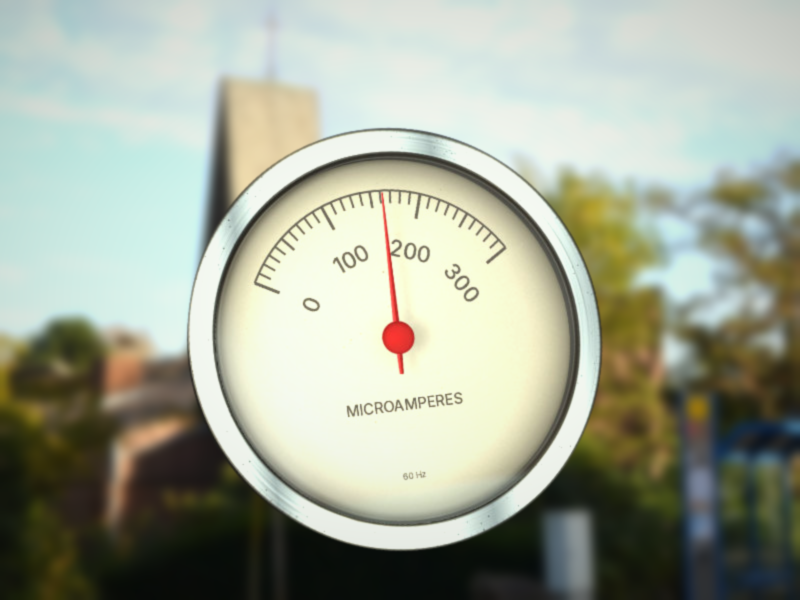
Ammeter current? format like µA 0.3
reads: µA 160
